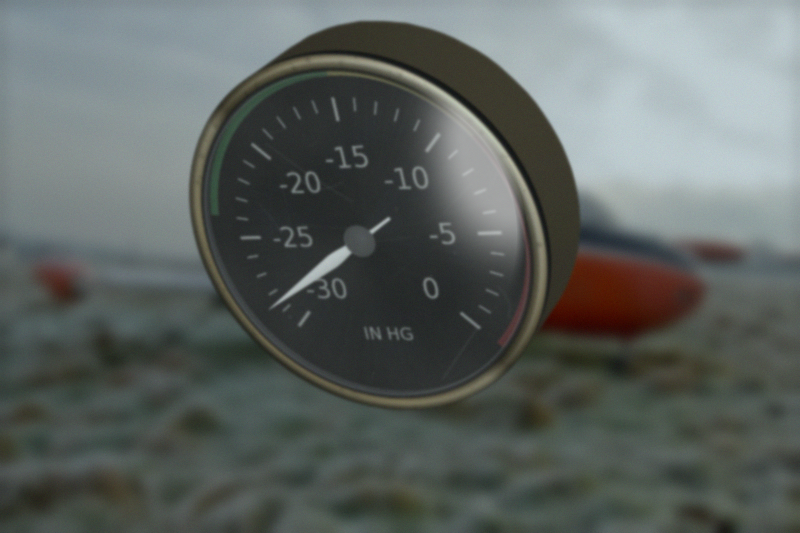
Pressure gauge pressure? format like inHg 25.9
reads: inHg -28.5
